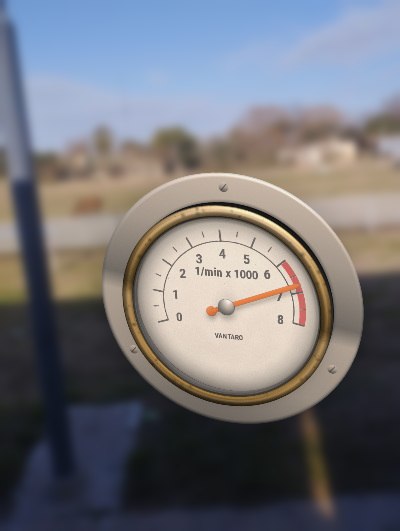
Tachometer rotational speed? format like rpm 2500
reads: rpm 6750
